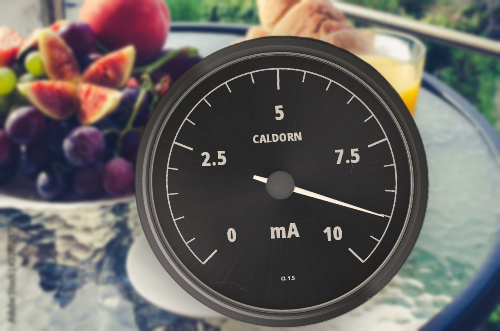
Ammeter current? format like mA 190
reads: mA 9
